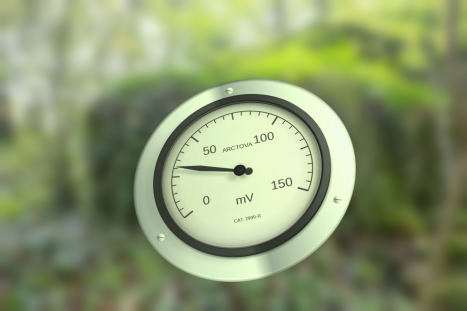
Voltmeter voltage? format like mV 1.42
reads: mV 30
